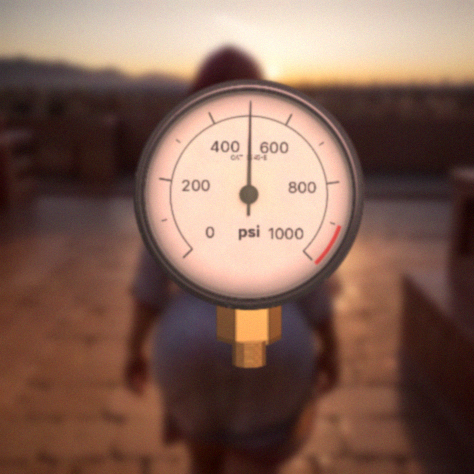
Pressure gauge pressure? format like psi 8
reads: psi 500
